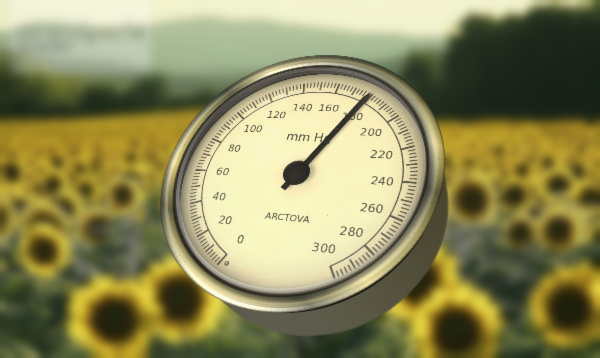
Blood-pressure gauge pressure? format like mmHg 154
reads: mmHg 180
